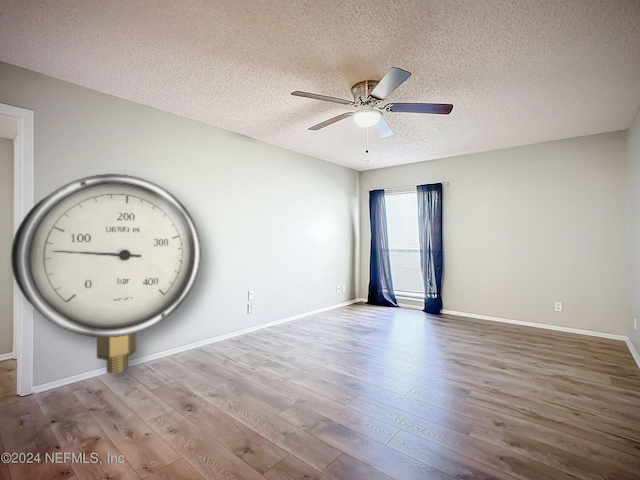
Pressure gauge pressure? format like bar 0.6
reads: bar 70
